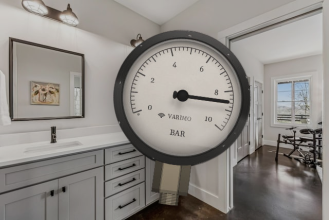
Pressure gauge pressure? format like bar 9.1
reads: bar 8.6
